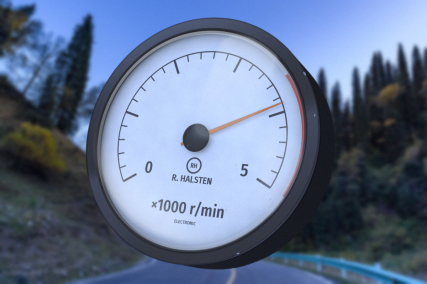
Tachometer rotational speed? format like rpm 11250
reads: rpm 3900
